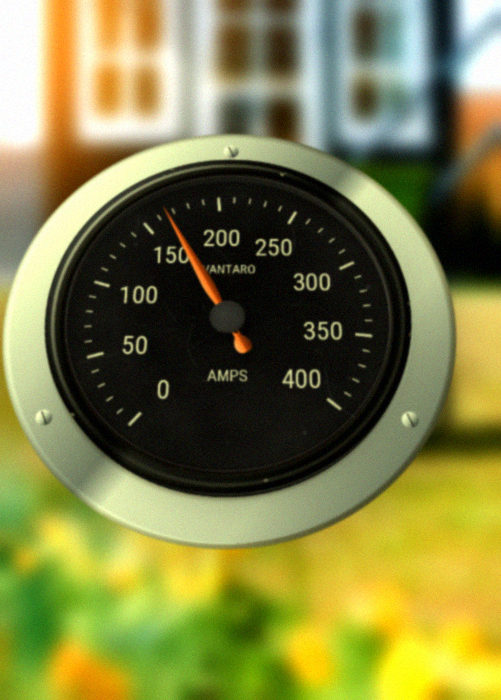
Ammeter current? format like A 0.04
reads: A 165
